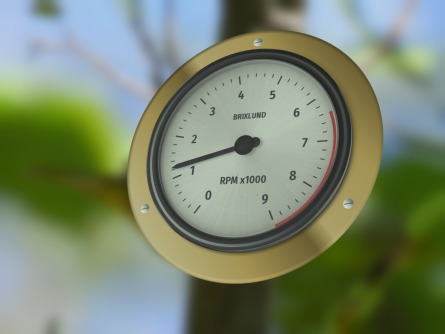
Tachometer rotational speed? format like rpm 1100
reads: rpm 1200
